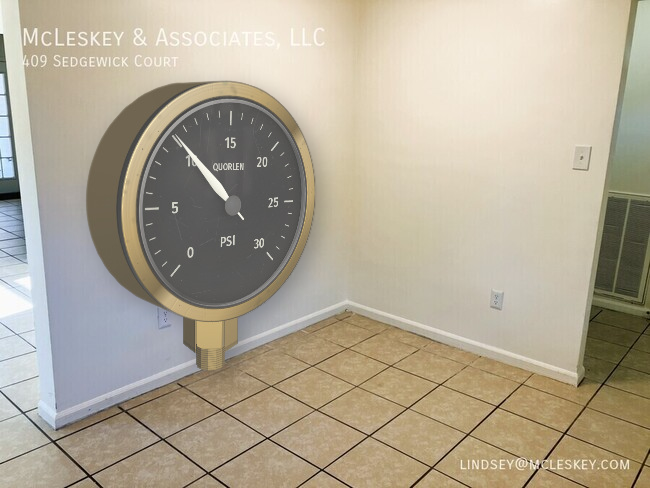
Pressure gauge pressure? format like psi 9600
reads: psi 10
